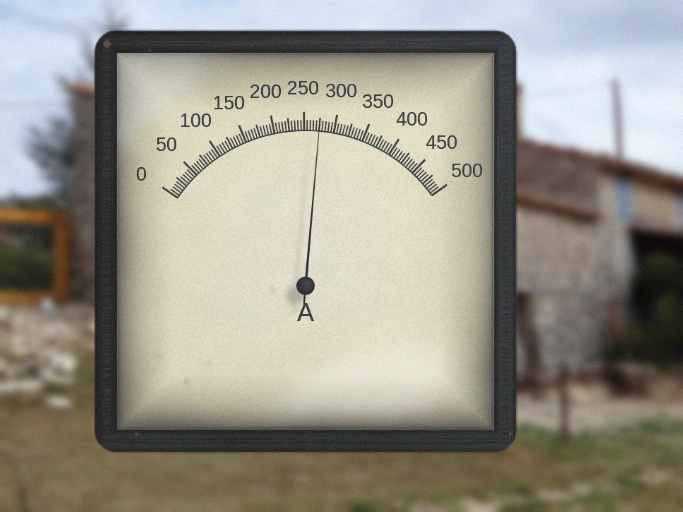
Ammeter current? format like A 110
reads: A 275
